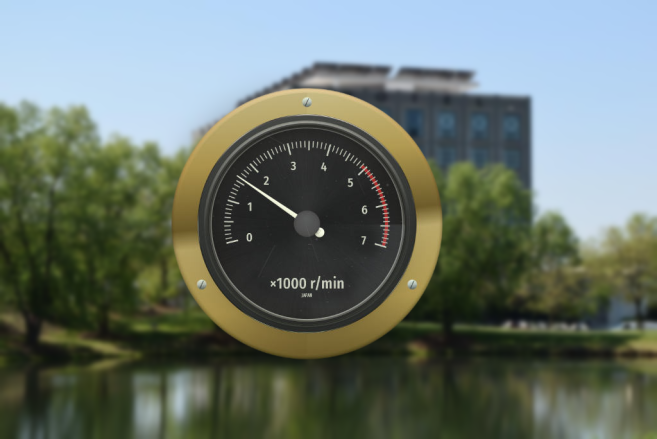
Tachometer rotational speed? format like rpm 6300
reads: rpm 1600
